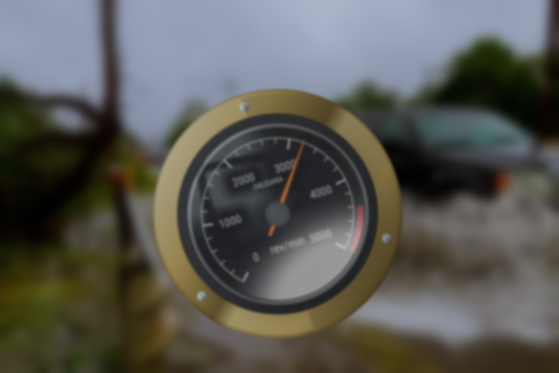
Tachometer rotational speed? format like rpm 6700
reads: rpm 3200
